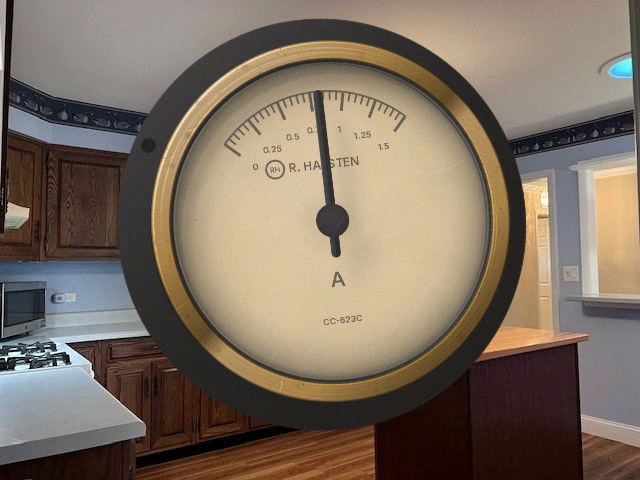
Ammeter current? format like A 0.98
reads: A 0.8
